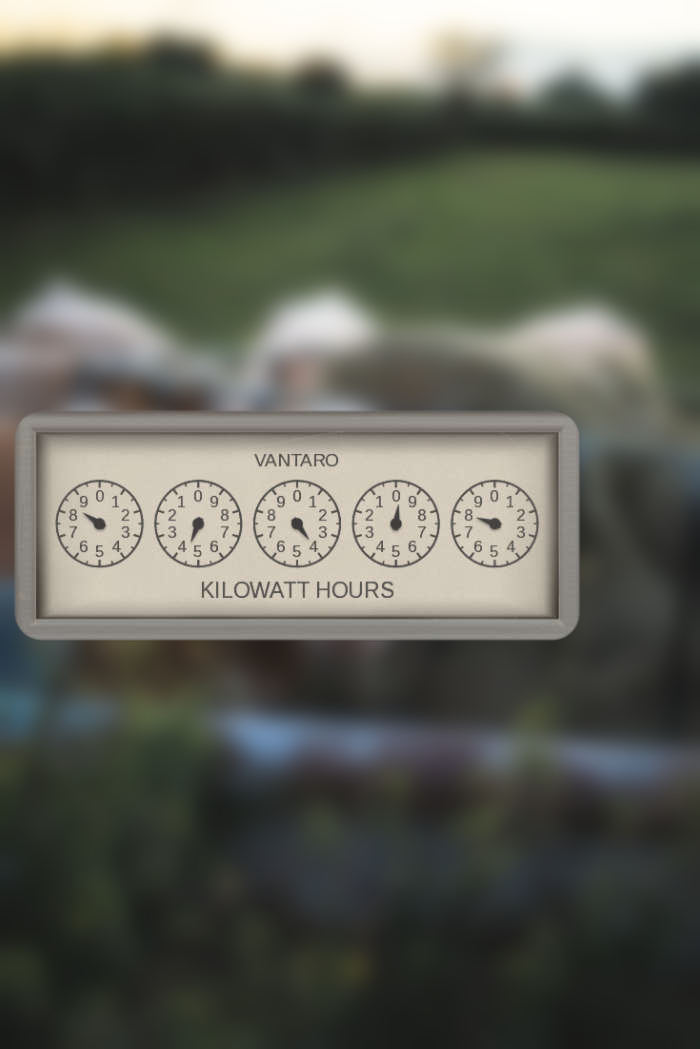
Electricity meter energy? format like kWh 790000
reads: kWh 84398
